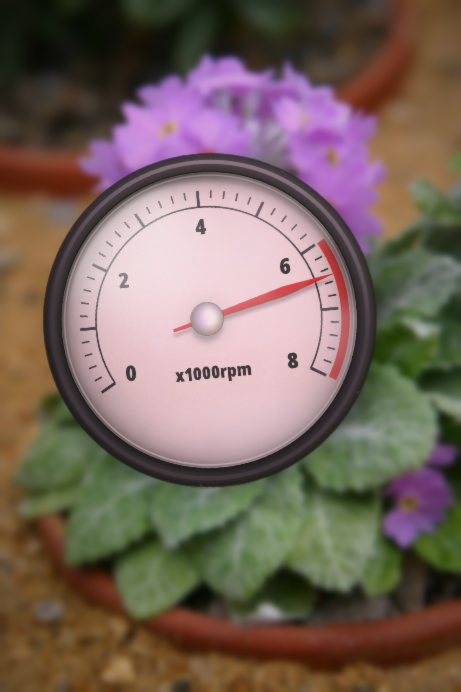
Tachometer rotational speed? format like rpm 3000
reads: rpm 6500
